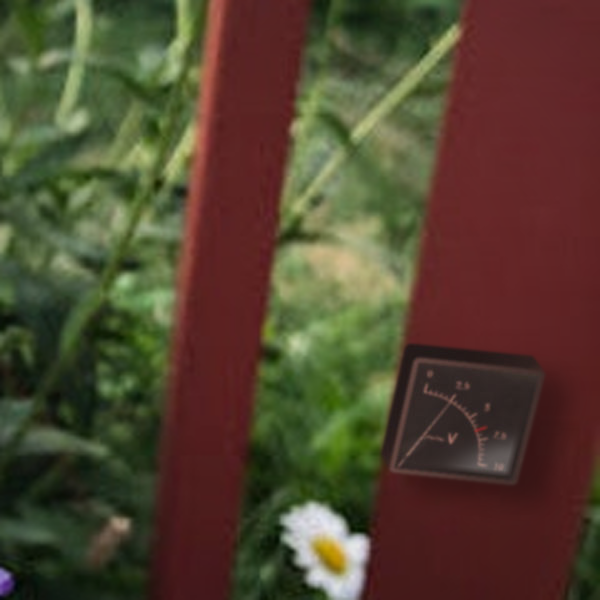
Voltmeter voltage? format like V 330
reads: V 2.5
